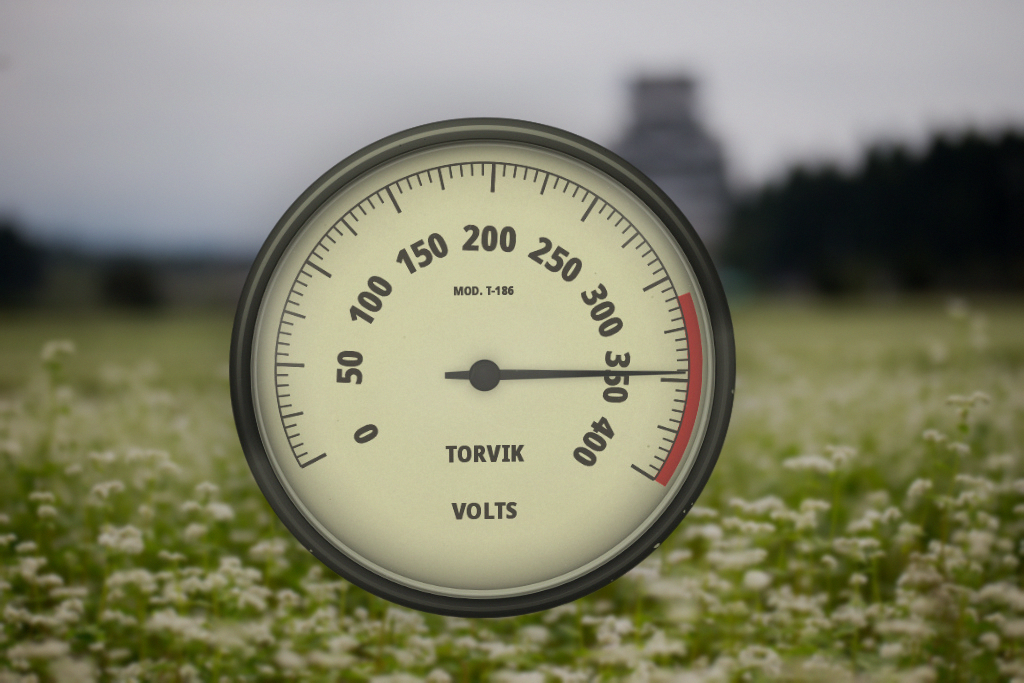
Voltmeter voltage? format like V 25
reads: V 345
